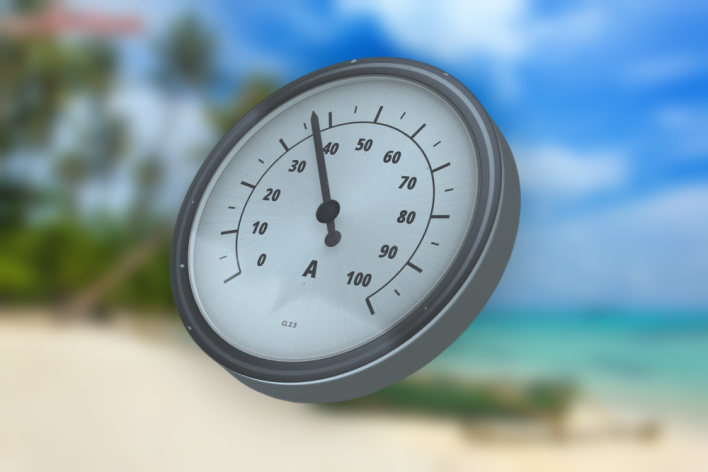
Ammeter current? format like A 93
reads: A 37.5
